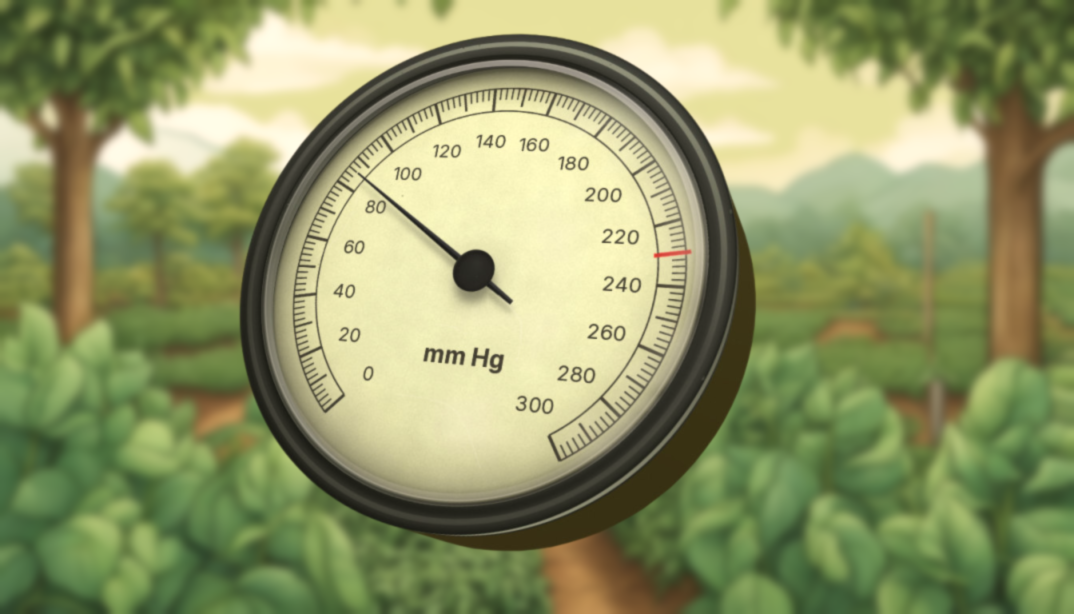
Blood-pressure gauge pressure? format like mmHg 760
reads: mmHg 86
